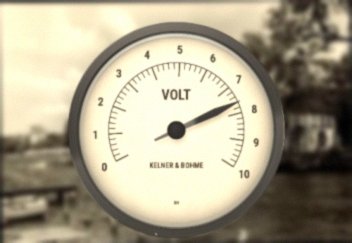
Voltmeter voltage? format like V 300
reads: V 7.6
